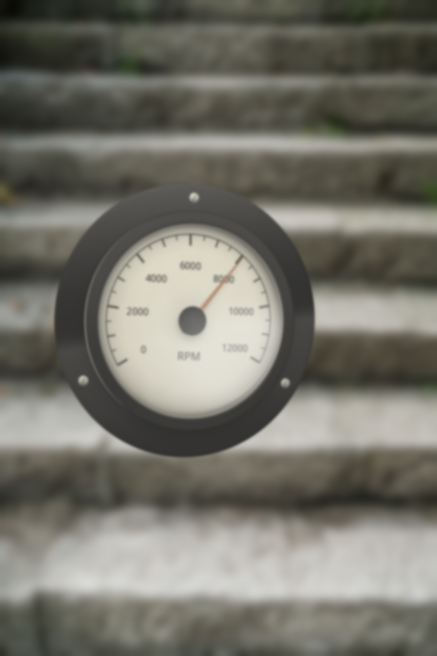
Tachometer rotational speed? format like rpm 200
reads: rpm 8000
